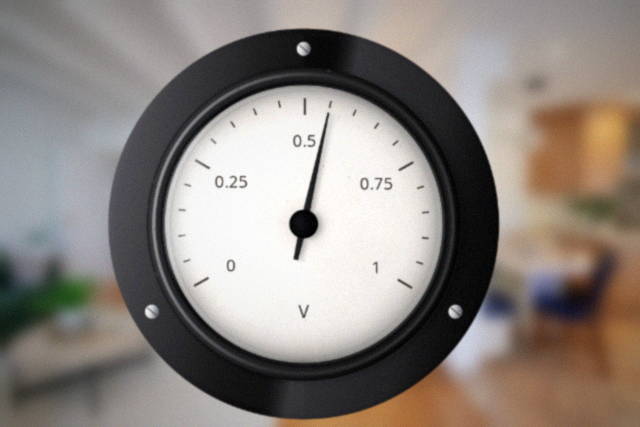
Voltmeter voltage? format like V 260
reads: V 0.55
